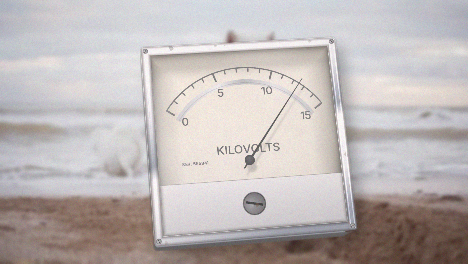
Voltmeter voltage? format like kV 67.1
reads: kV 12.5
